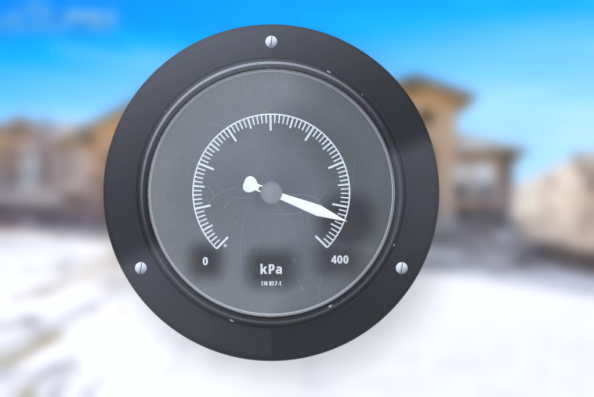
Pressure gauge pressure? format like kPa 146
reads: kPa 365
